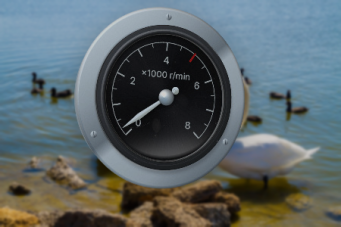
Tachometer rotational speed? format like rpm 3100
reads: rpm 250
